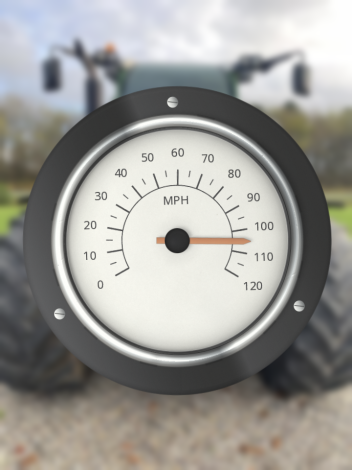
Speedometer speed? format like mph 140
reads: mph 105
